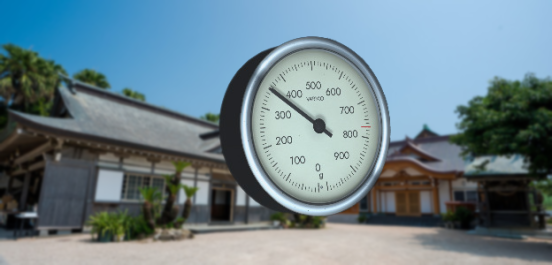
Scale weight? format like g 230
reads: g 350
